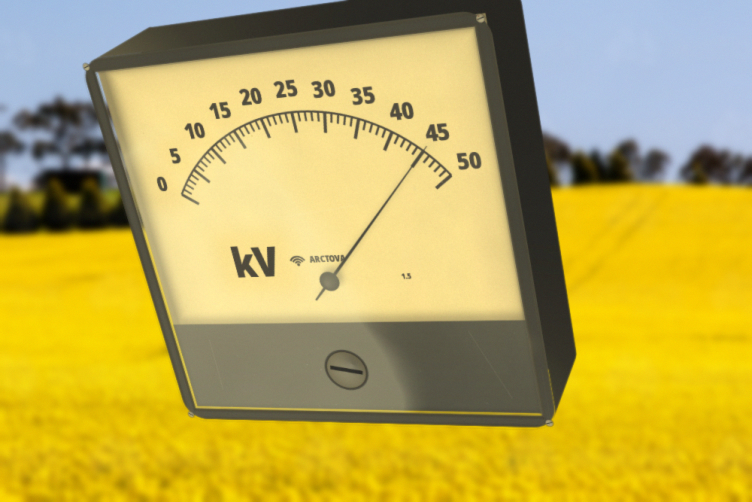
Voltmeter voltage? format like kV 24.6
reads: kV 45
